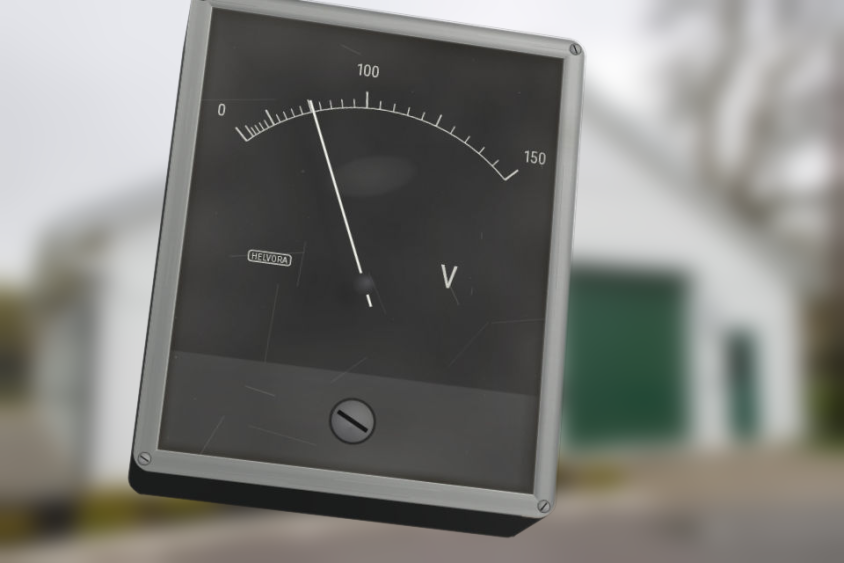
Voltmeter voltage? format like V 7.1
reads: V 75
